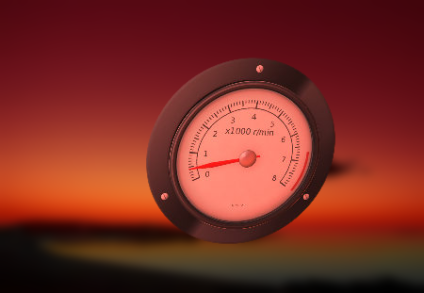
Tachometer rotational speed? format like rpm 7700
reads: rpm 500
